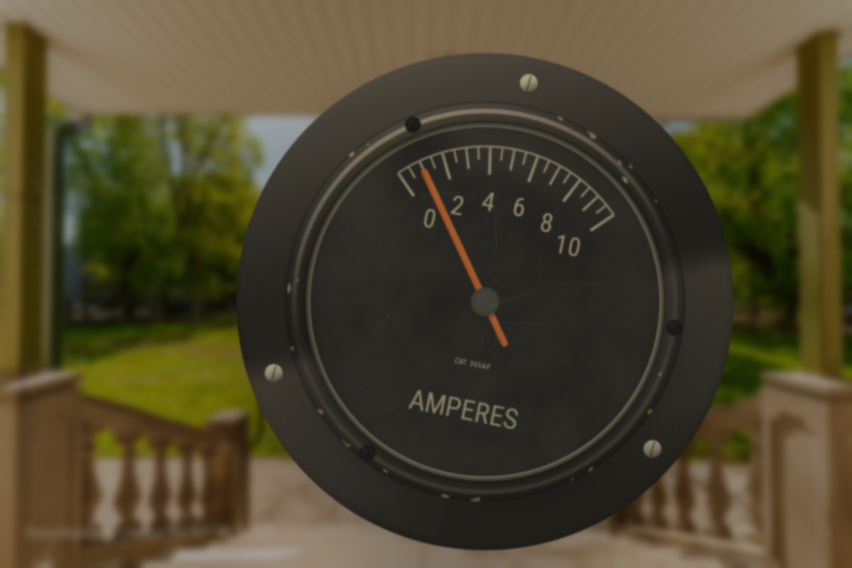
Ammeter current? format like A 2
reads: A 1
